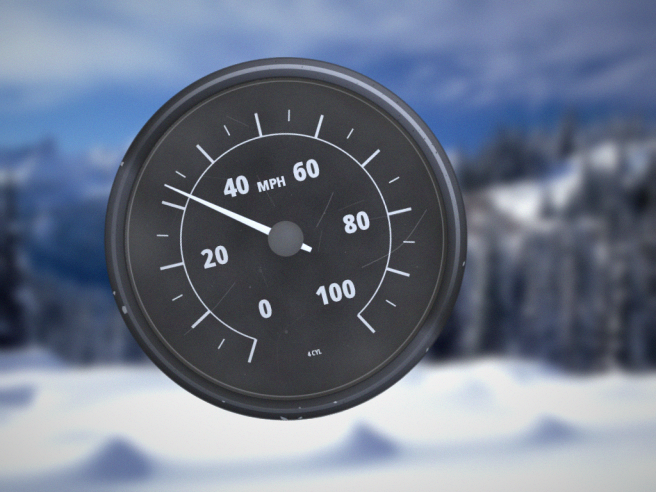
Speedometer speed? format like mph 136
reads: mph 32.5
